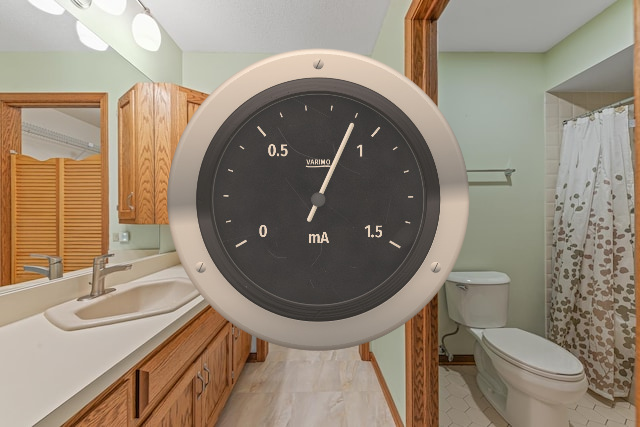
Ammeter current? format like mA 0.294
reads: mA 0.9
